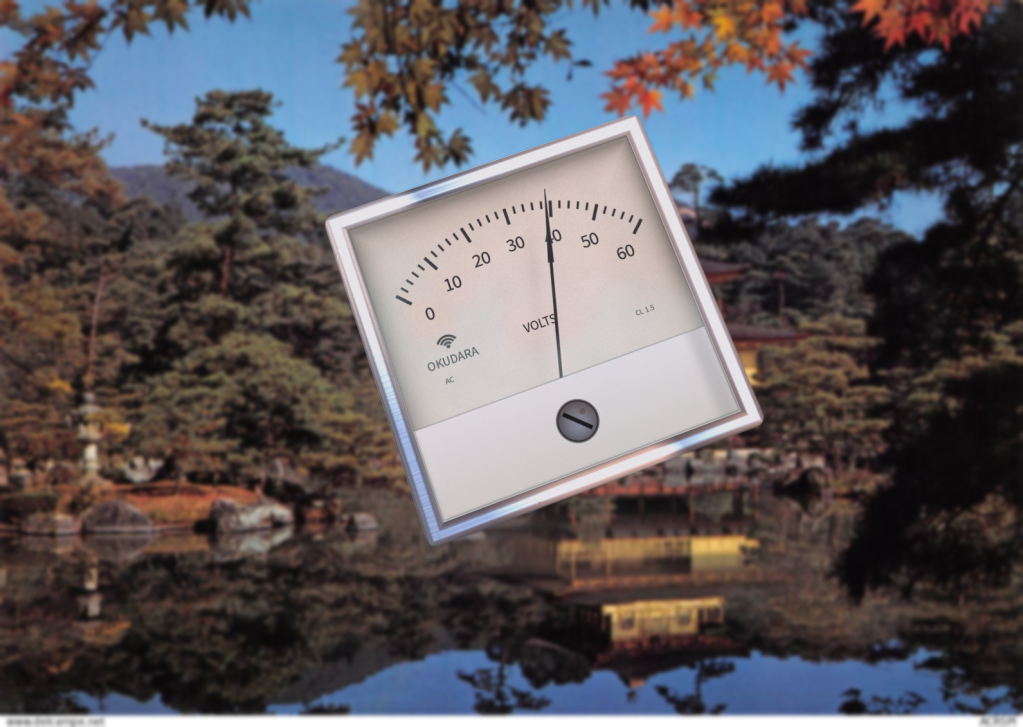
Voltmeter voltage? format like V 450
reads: V 39
